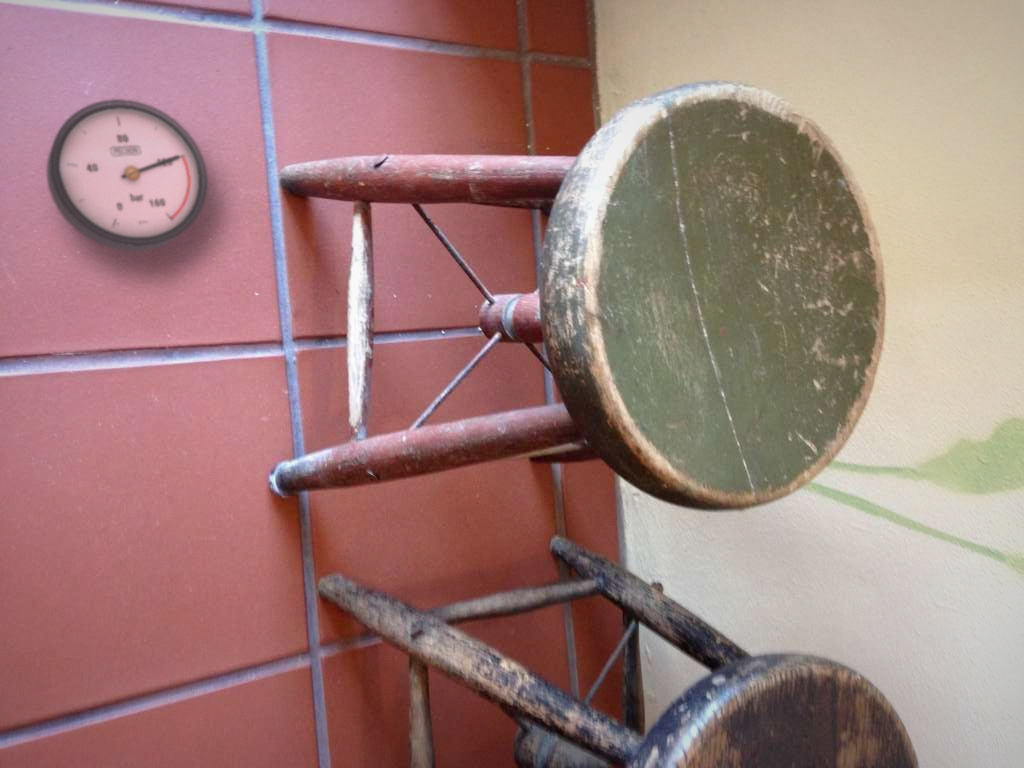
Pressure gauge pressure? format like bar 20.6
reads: bar 120
